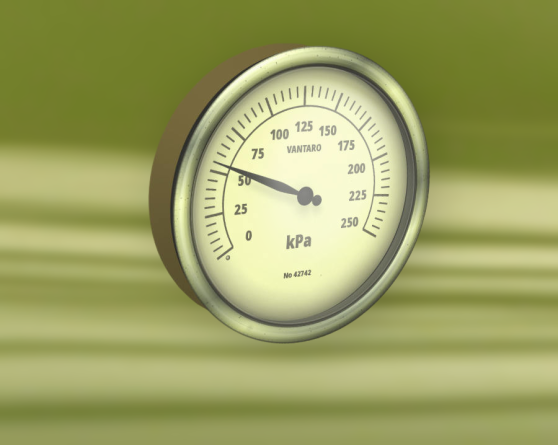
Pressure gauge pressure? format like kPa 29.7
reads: kPa 55
